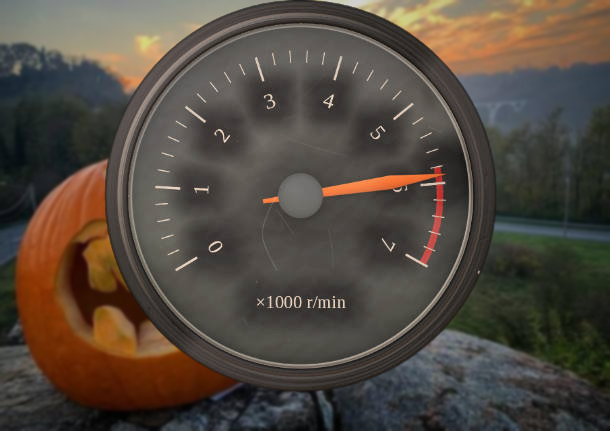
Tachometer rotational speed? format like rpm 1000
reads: rpm 5900
